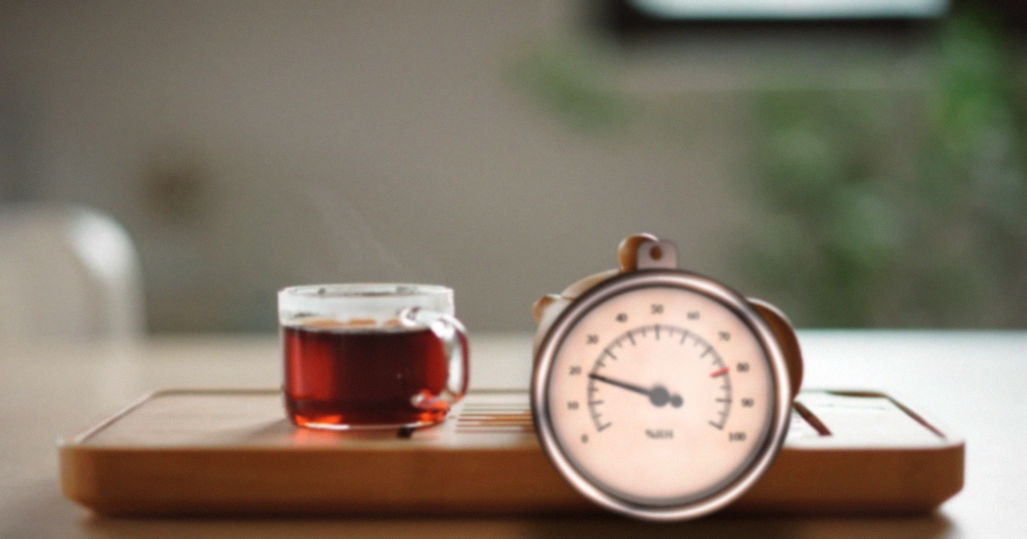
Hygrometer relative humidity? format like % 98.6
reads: % 20
